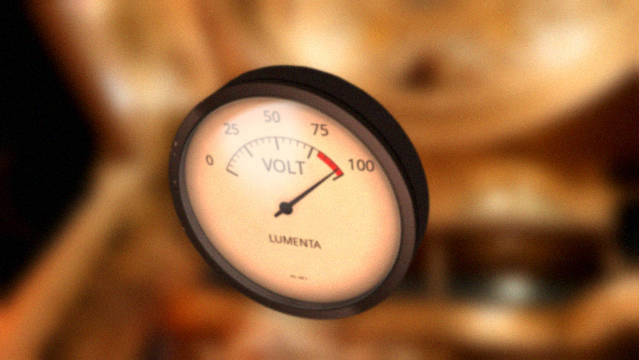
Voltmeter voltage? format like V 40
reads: V 95
